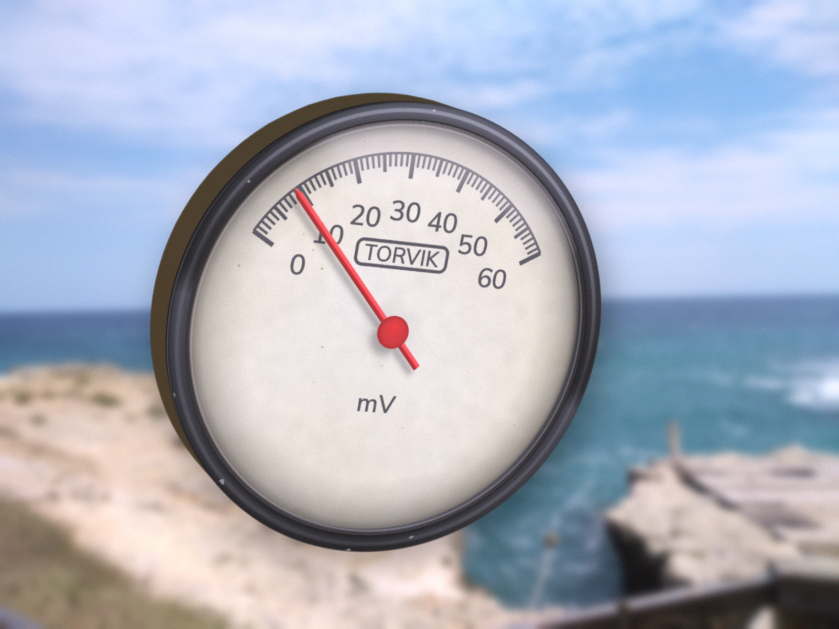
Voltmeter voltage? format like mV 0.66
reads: mV 9
